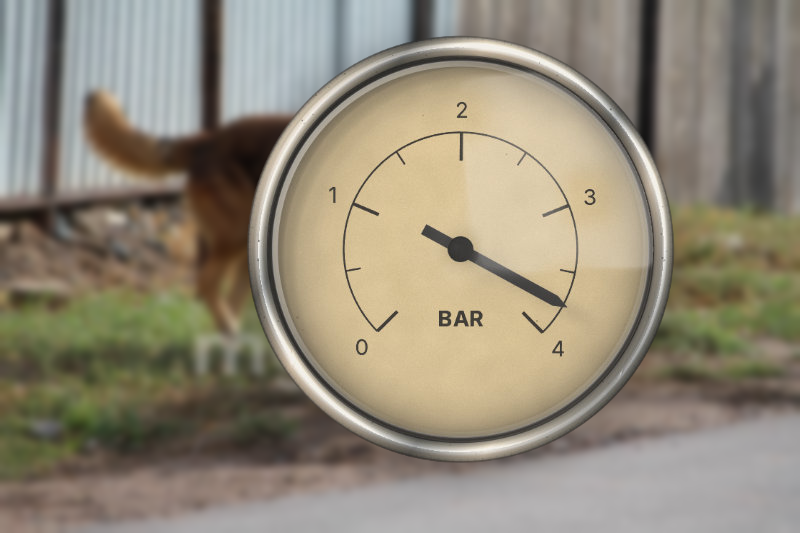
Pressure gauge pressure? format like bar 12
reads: bar 3.75
